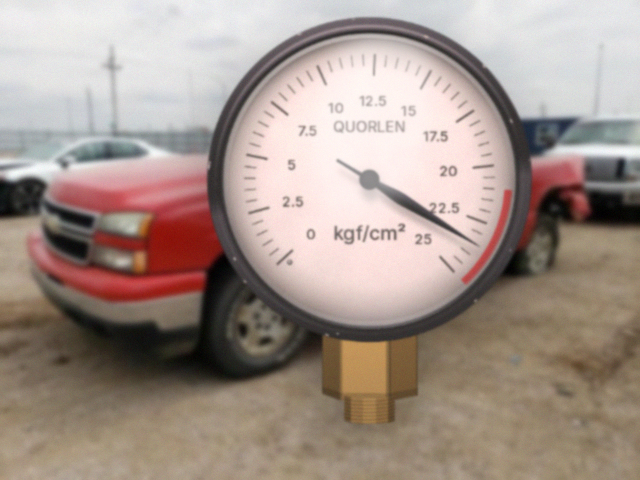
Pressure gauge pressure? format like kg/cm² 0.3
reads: kg/cm² 23.5
